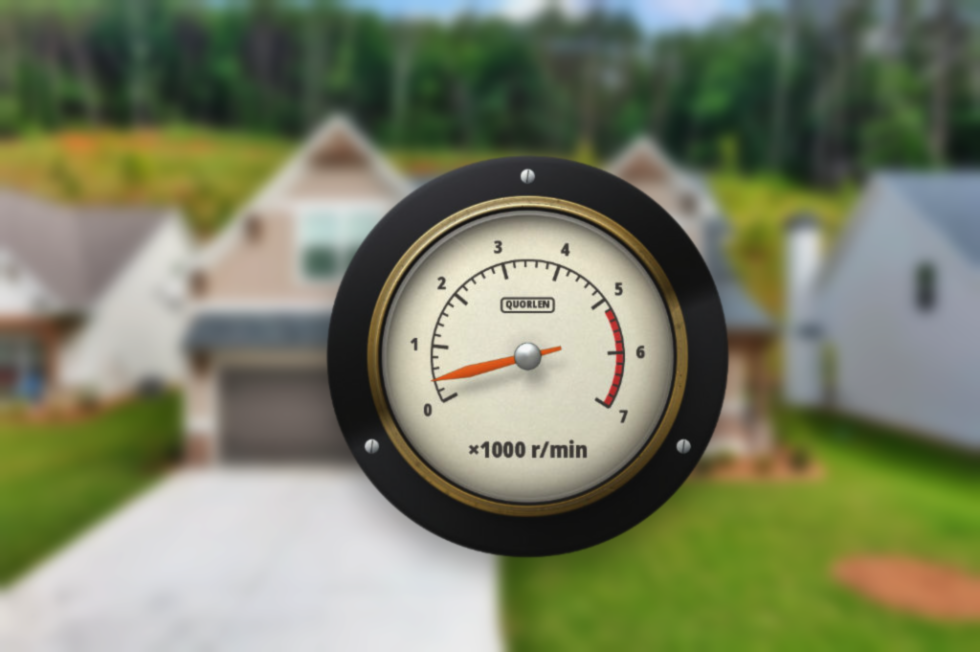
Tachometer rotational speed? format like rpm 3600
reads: rpm 400
